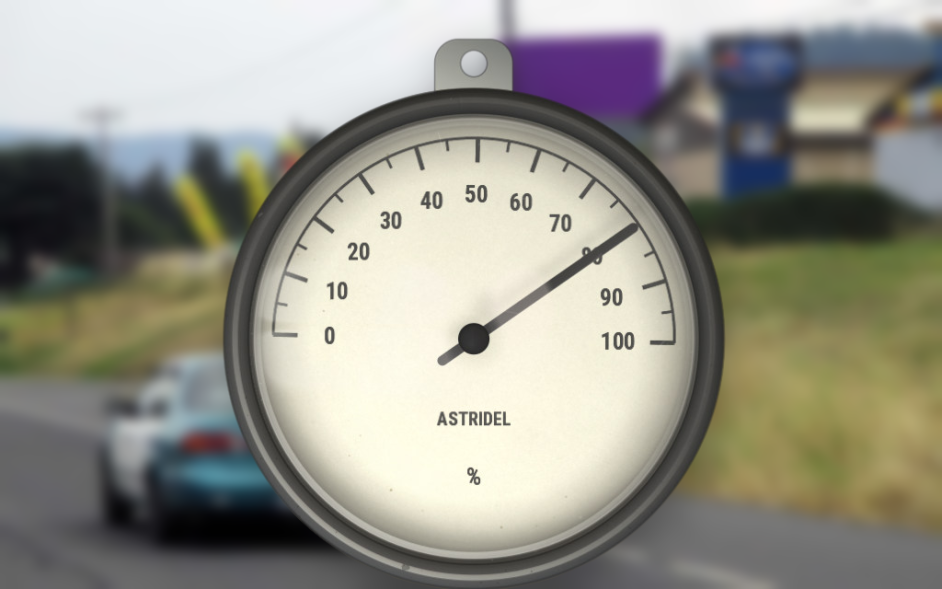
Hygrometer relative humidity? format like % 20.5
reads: % 80
